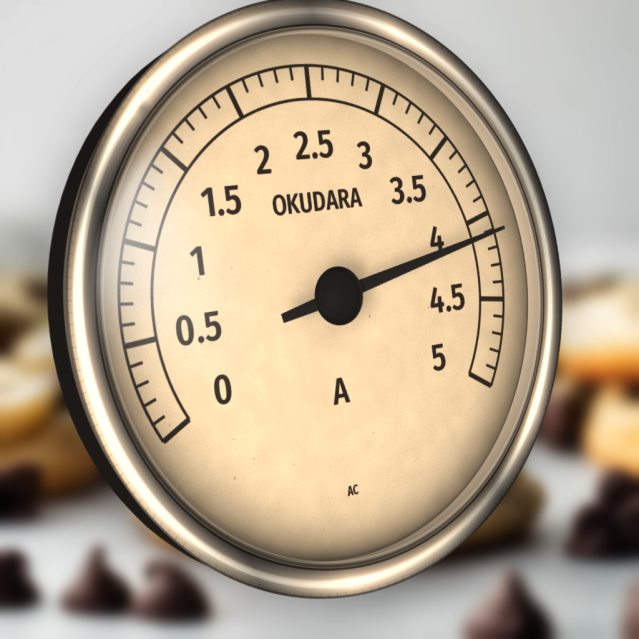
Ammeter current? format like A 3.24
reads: A 4.1
